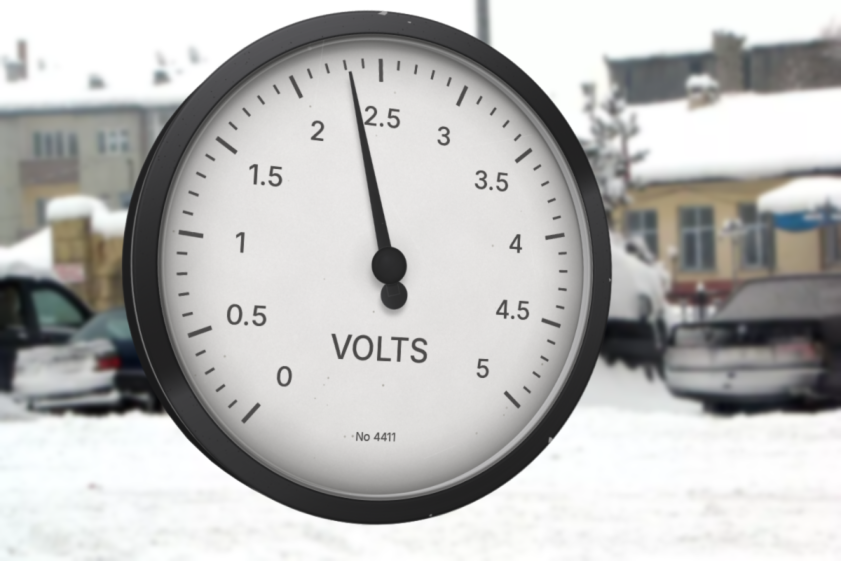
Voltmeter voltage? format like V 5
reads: V 2.3
